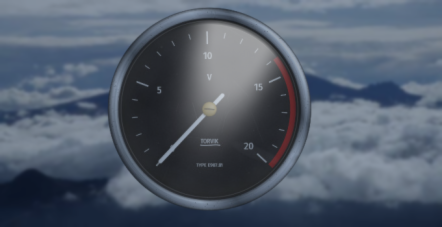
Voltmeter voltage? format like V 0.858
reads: V 0
